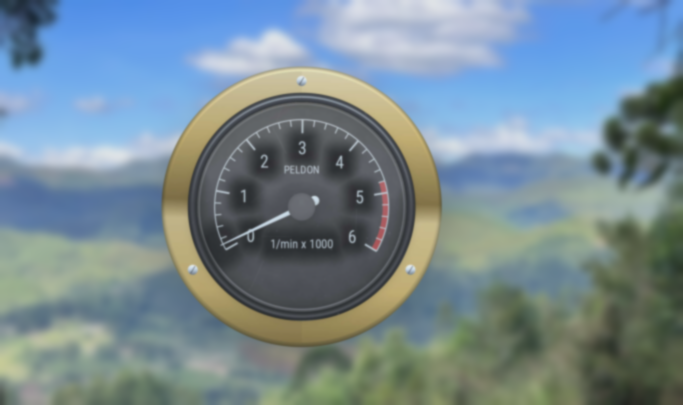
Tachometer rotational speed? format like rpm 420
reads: rpm 100
